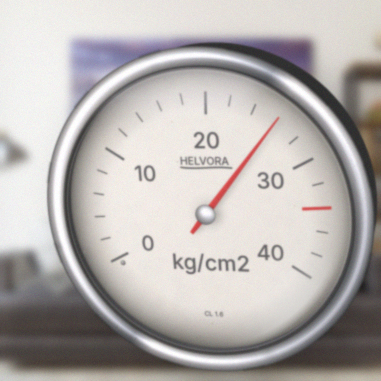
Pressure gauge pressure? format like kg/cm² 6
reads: kg/cm² 26
